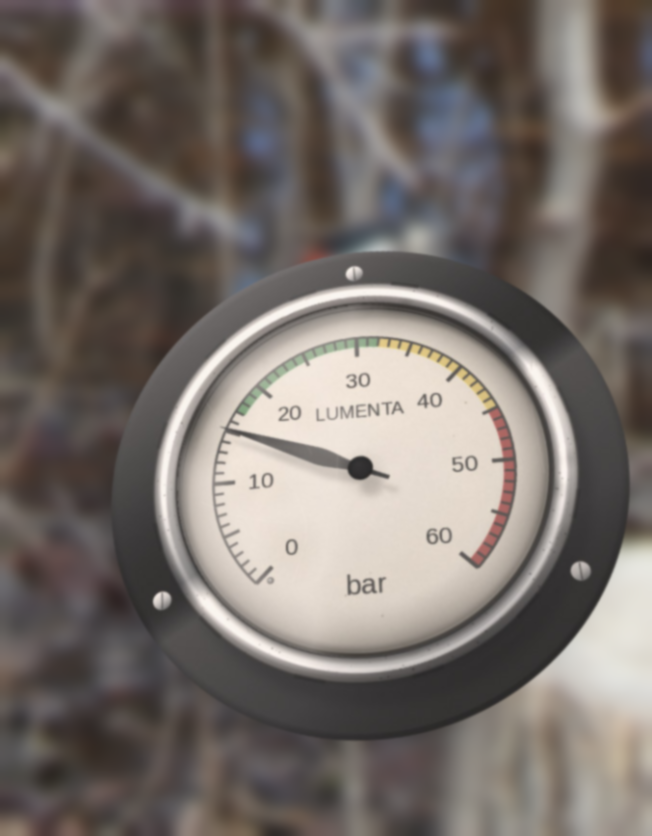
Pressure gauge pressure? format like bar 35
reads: bar 15
